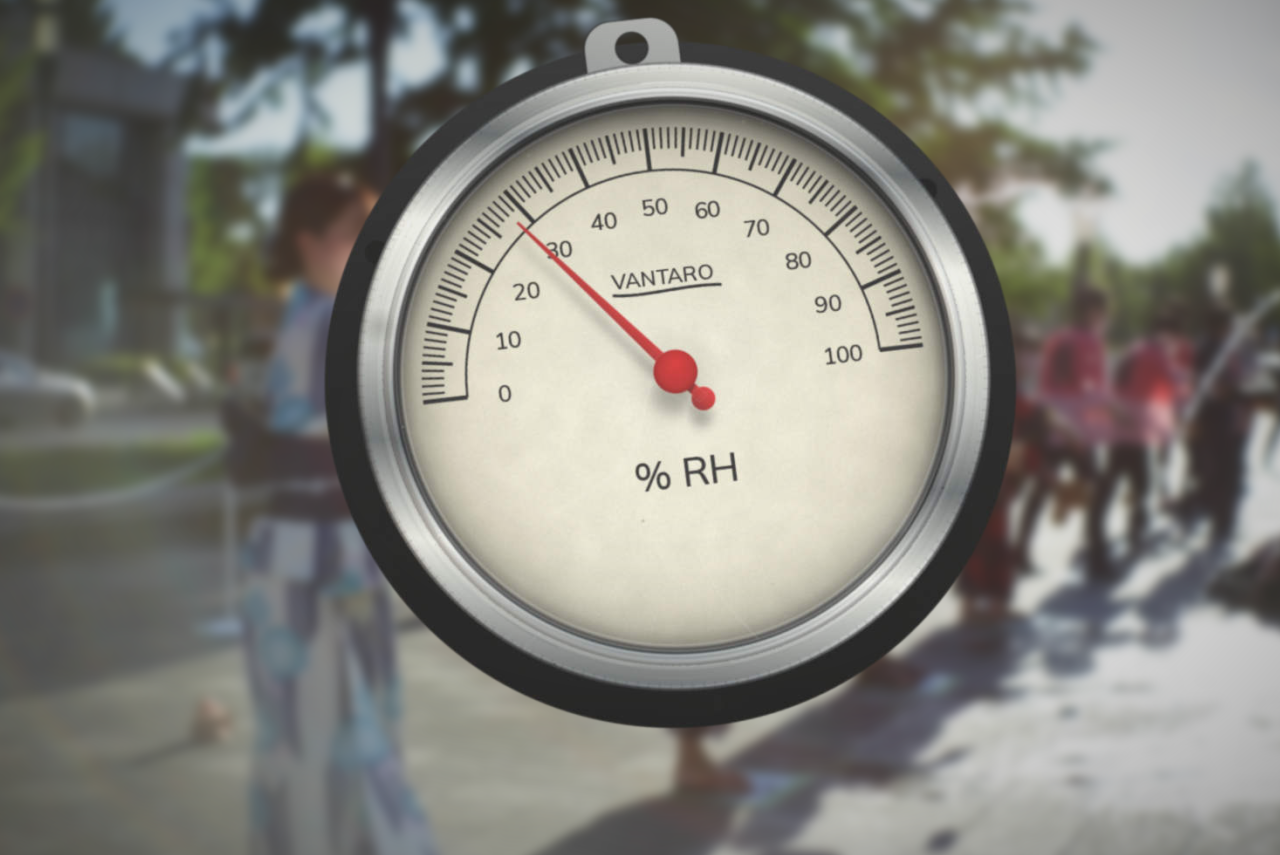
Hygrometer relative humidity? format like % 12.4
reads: % 28
